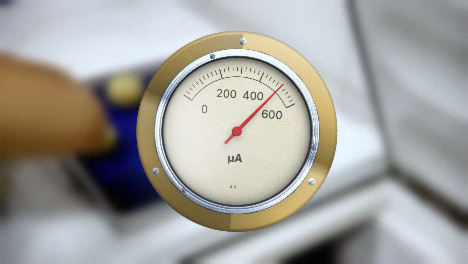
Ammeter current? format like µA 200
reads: µA 500
